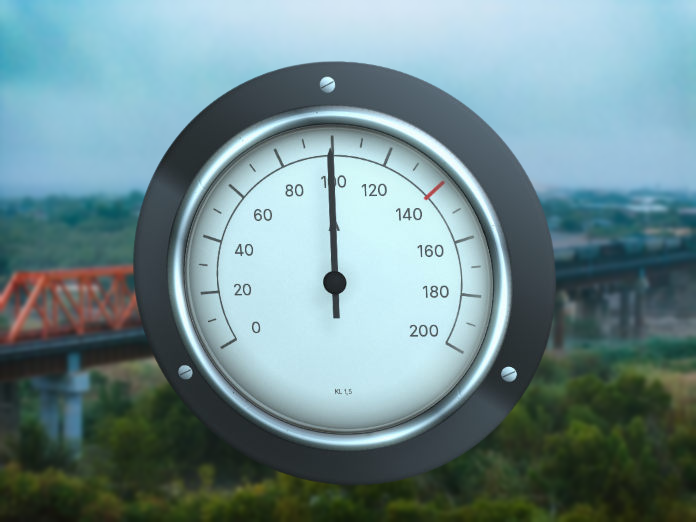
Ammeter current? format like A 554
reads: A 100
